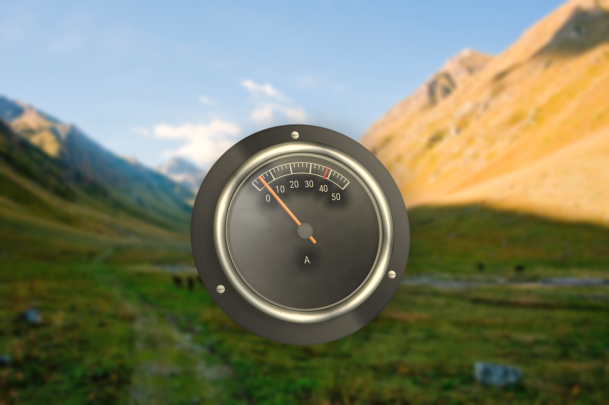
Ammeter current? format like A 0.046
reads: A 4
